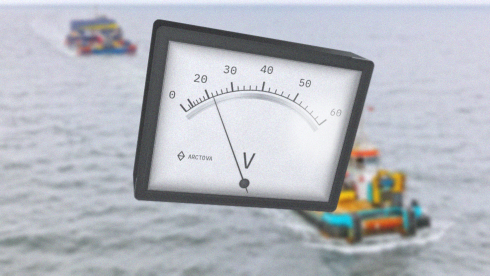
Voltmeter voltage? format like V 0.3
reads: V 22
